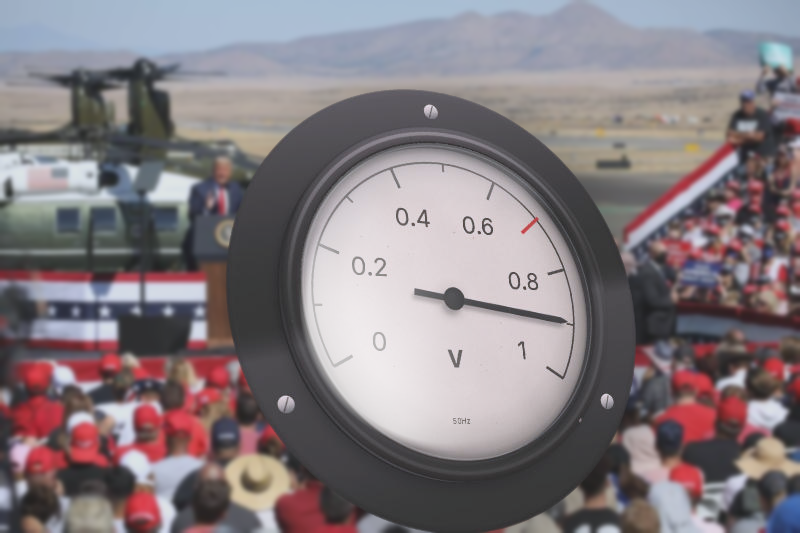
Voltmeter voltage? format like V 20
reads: V 0.9
